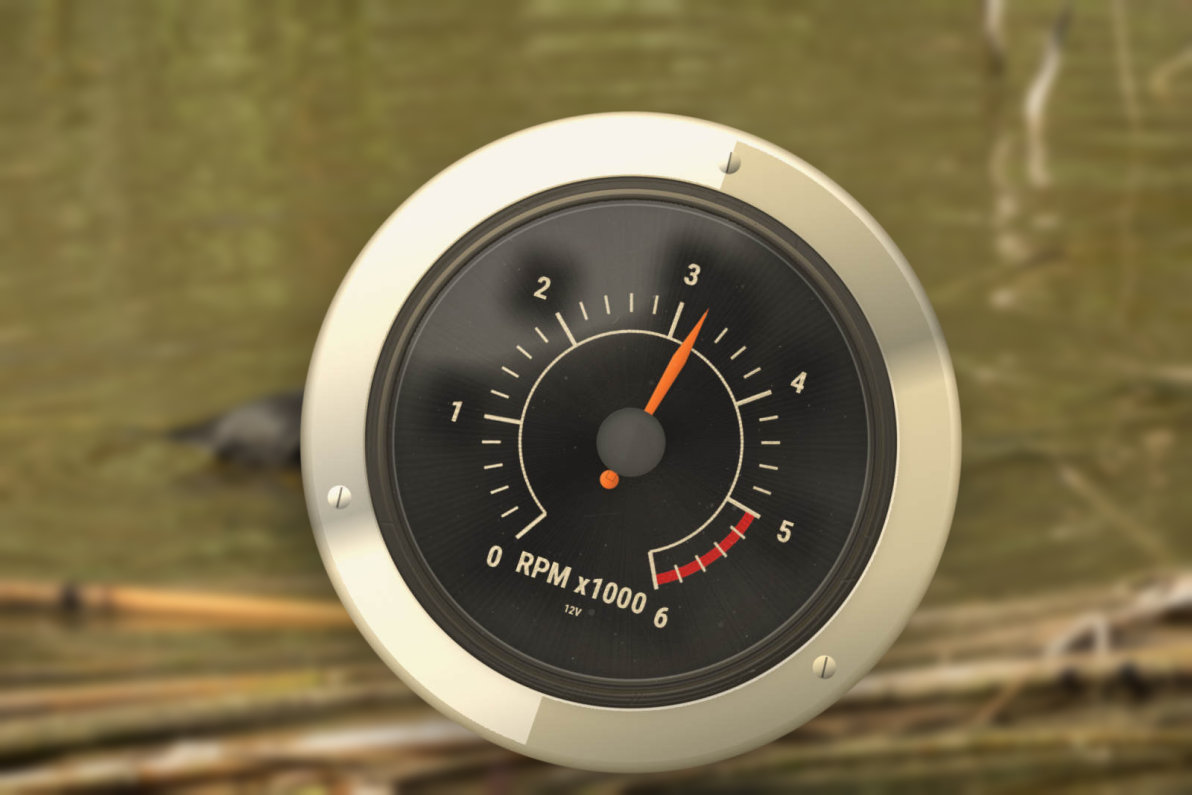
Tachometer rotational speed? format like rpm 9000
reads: rpm 3200
